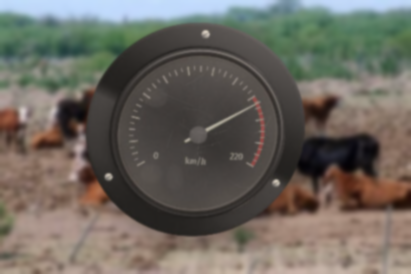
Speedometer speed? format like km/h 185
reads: km/h 165
